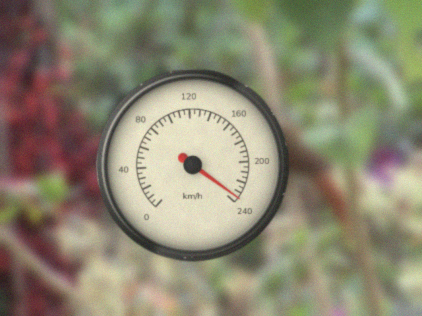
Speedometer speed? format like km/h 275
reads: km/h 235
